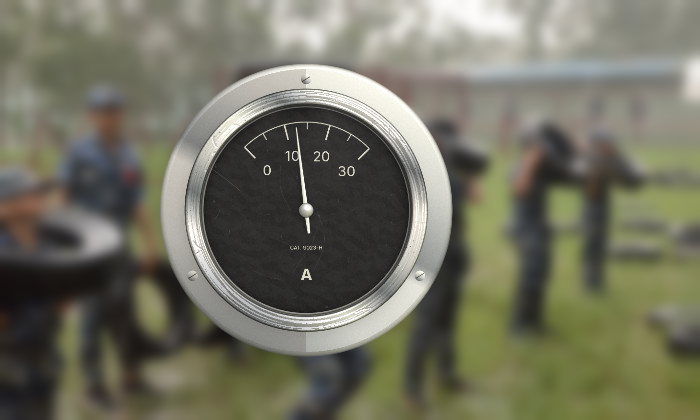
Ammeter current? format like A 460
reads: A 12.5
